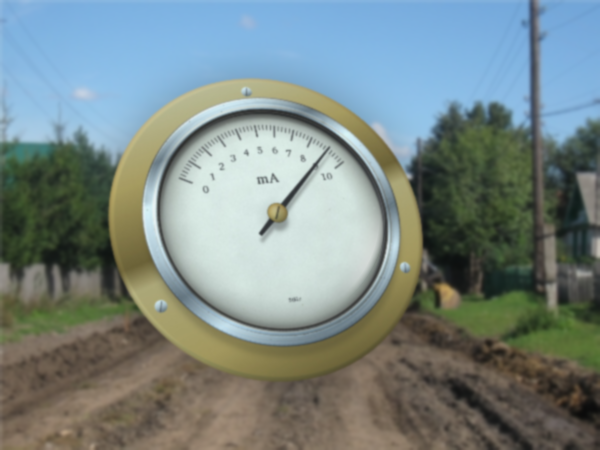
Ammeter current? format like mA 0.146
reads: mA 9
